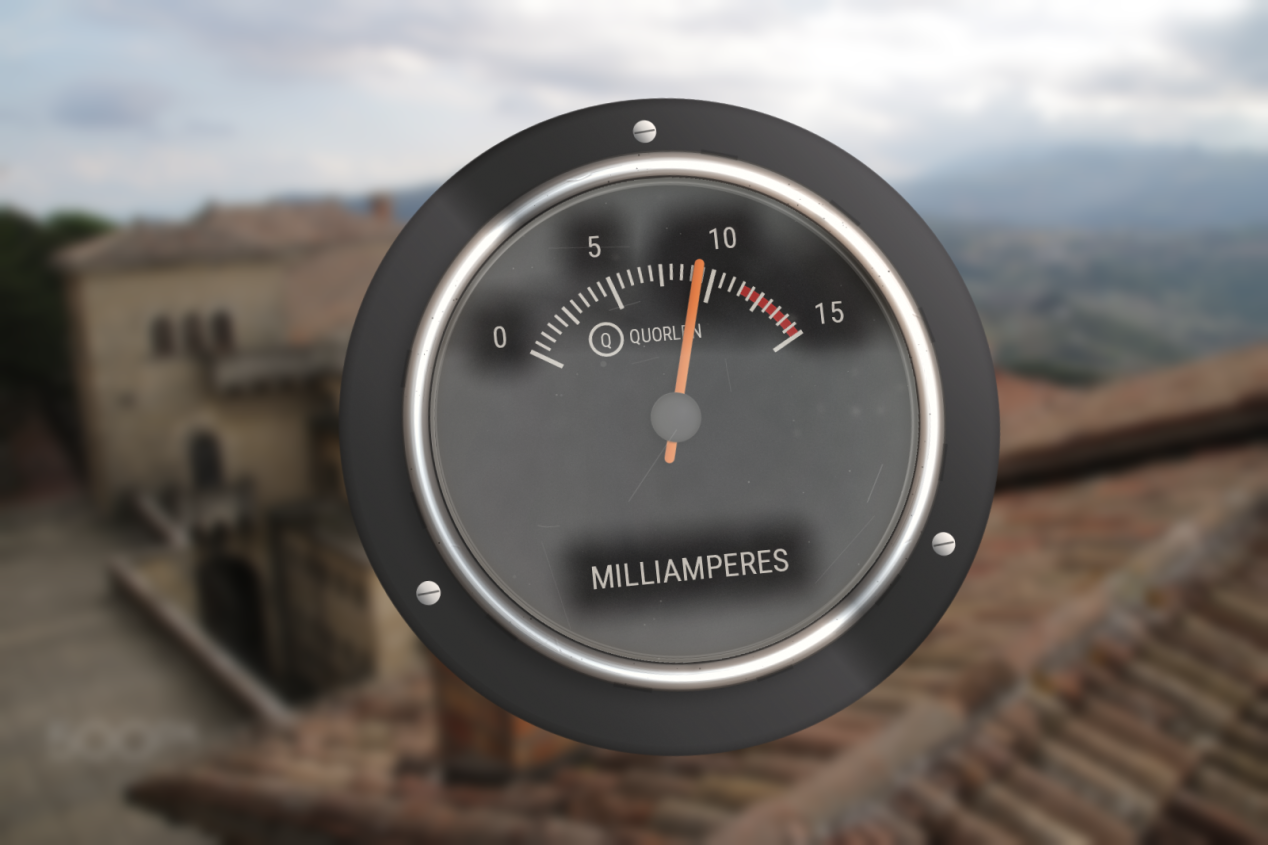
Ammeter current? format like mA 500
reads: mA 9.25
